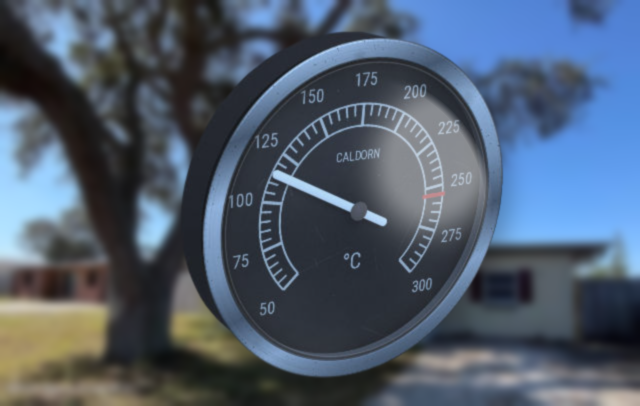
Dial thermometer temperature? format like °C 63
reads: °C 115
